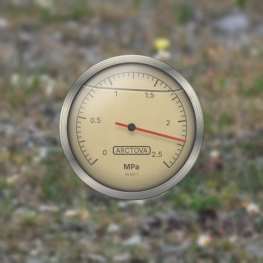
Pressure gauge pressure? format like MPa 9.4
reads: MPa 2.2
